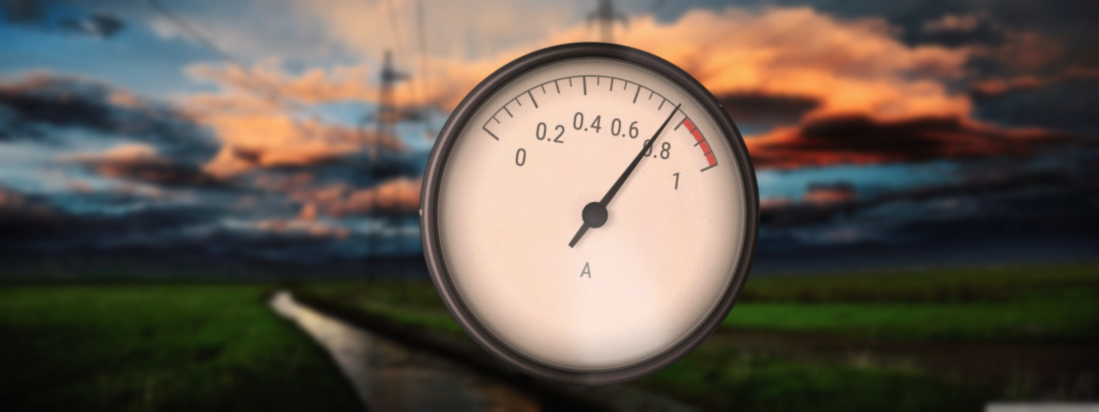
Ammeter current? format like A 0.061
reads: A 0.75
